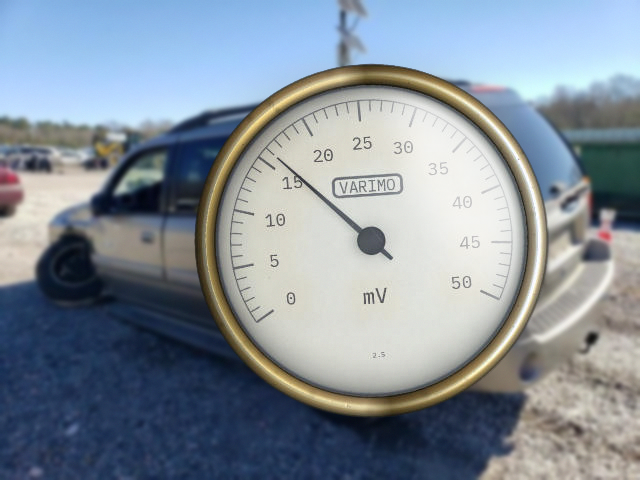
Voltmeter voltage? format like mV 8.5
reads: mV 16
